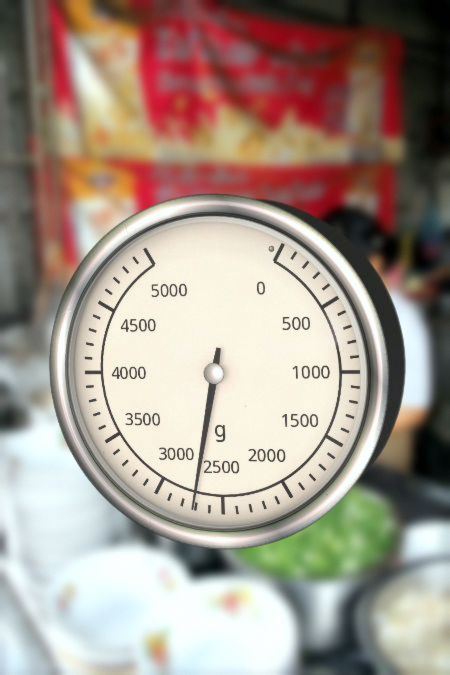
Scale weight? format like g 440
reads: g 2700
